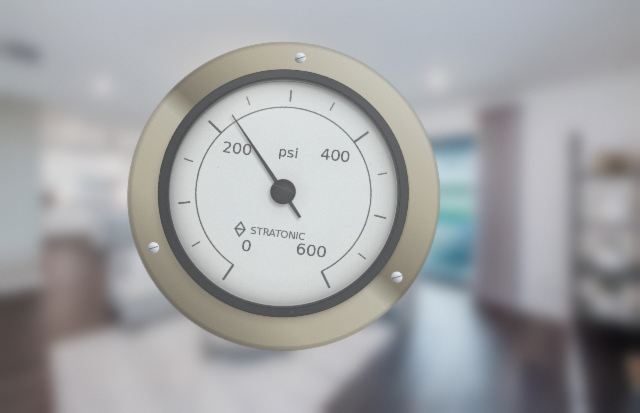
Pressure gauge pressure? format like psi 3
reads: psi 225
